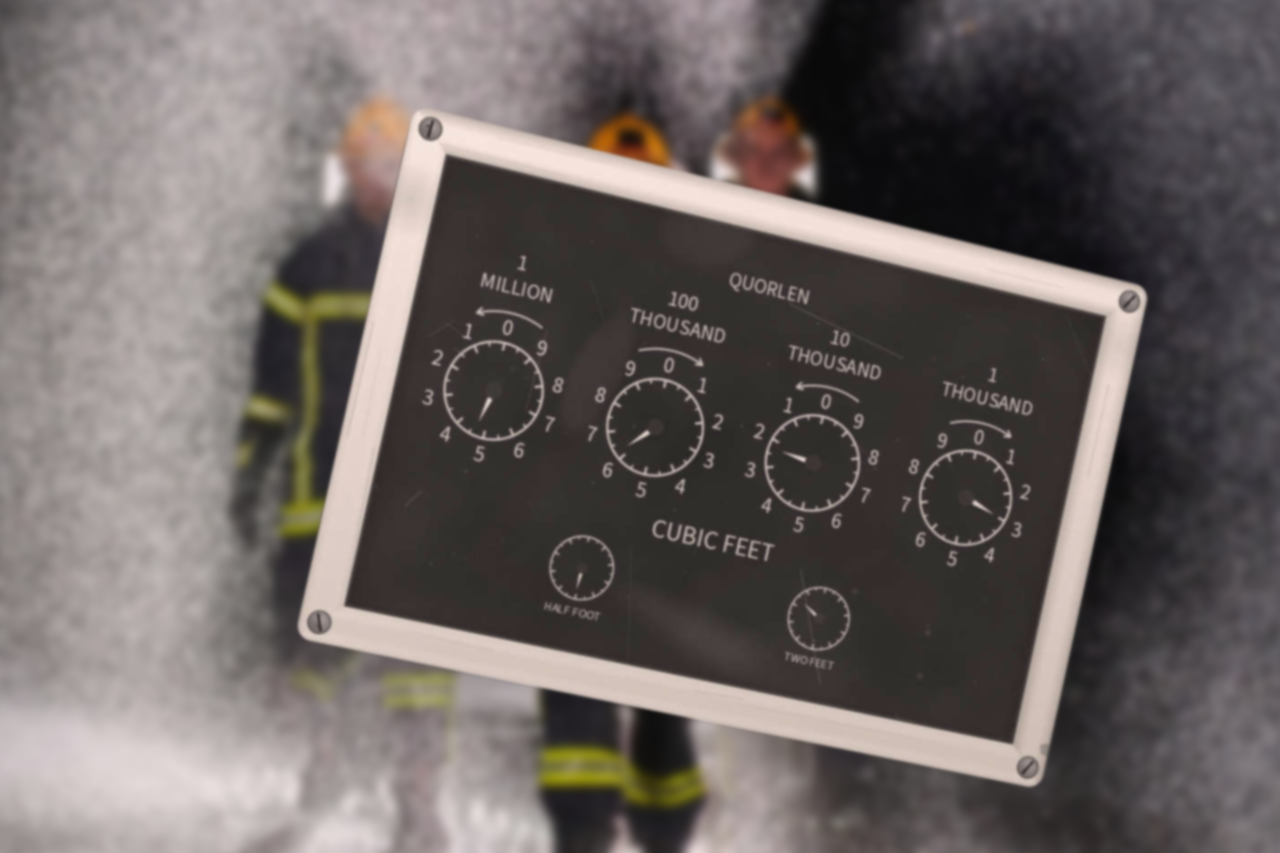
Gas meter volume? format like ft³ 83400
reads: ft³ 462300
